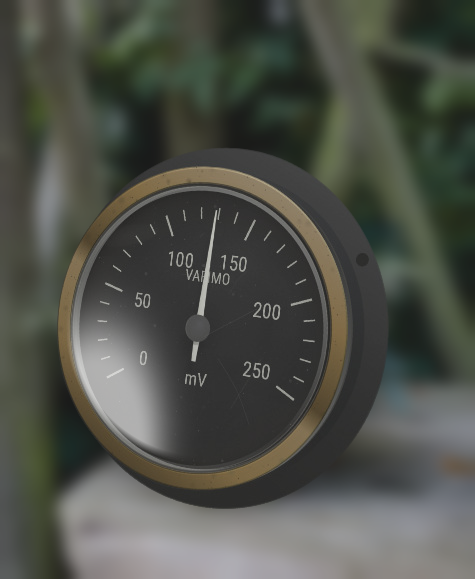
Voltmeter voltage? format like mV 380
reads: mV 130
